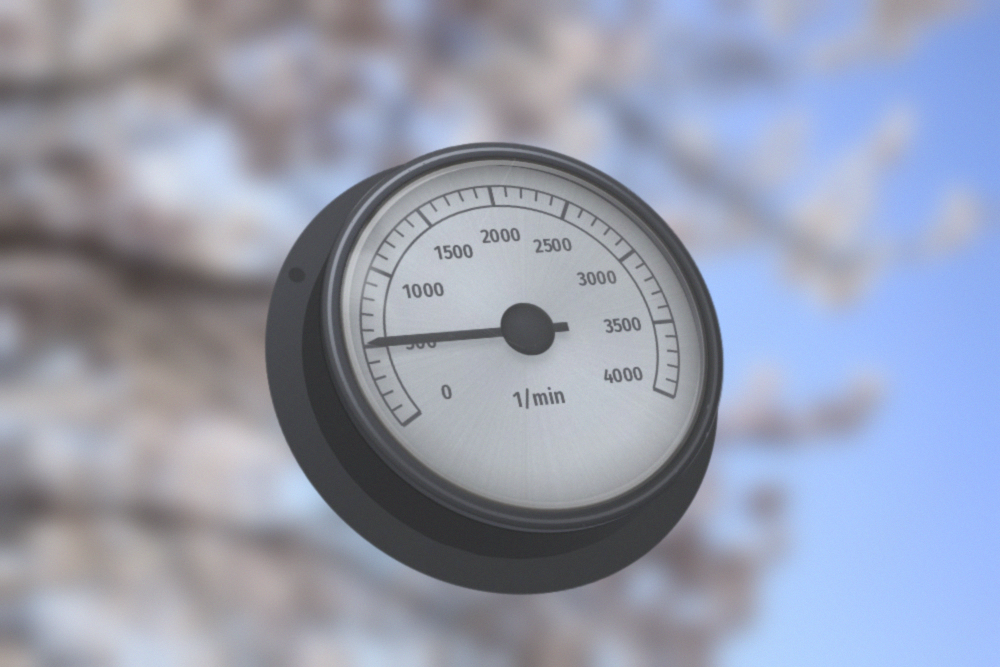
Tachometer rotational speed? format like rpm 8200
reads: rpm 500
